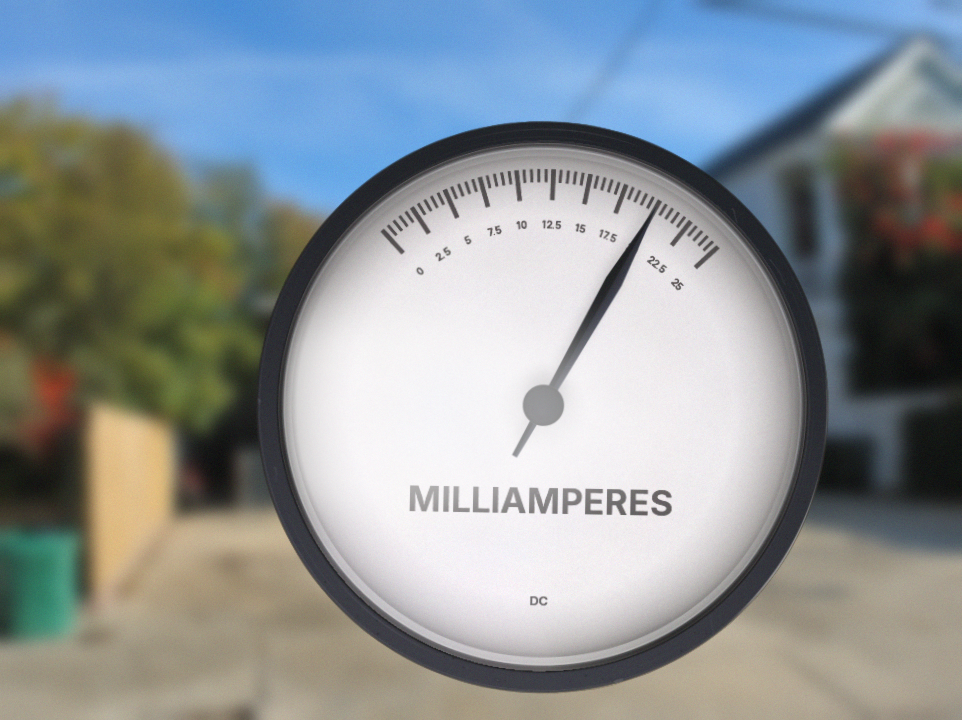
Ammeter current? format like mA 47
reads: mA 20
